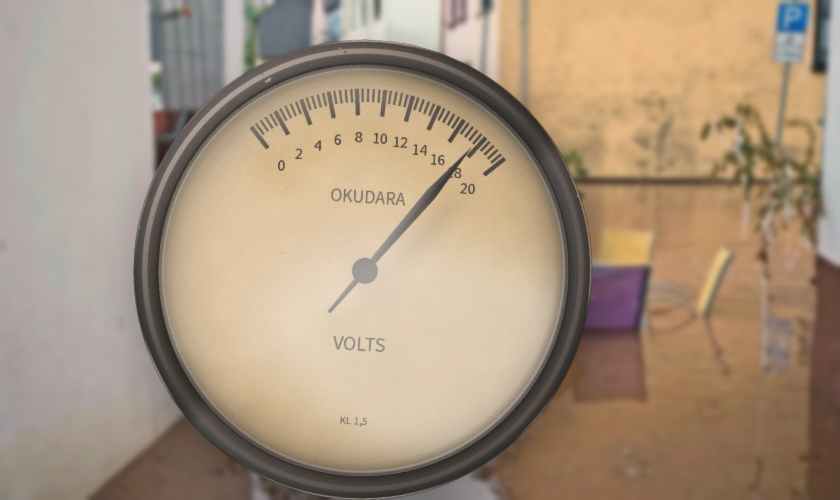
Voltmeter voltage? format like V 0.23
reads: V 17.6
